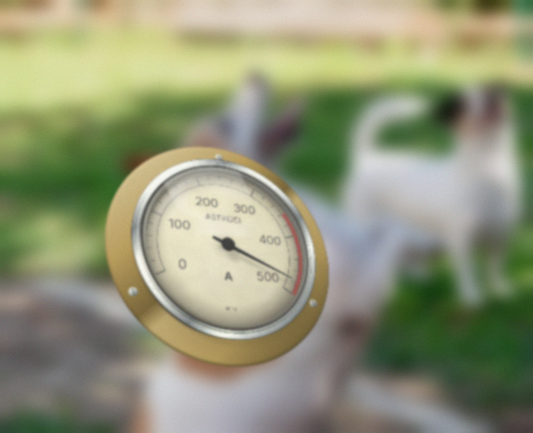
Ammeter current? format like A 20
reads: A 480
